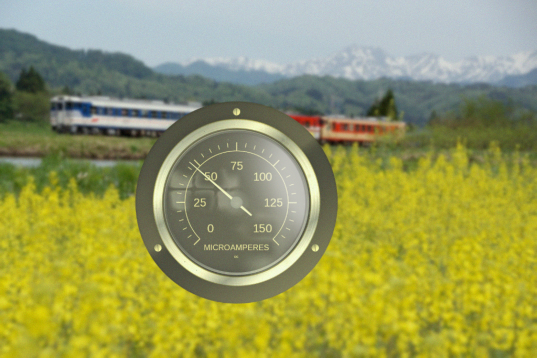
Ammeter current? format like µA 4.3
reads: µA 47.5
